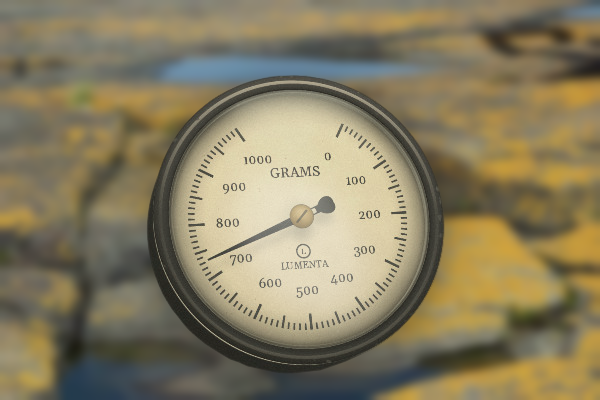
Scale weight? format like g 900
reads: g 730
